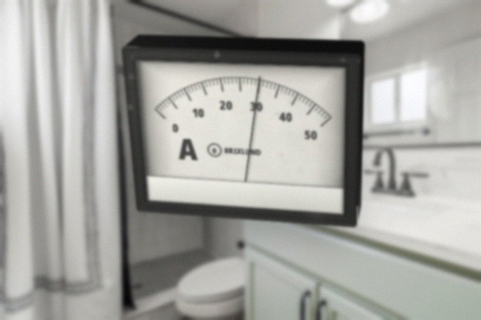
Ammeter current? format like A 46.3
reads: A 30
